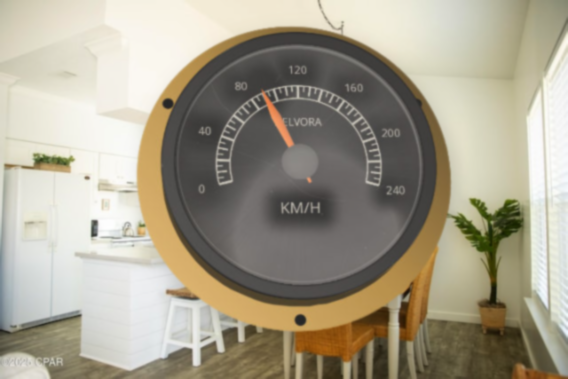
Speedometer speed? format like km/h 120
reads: km/h 90
